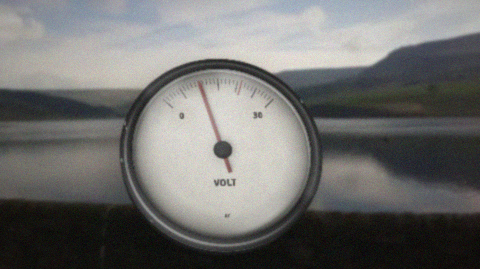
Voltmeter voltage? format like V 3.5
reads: V 10
